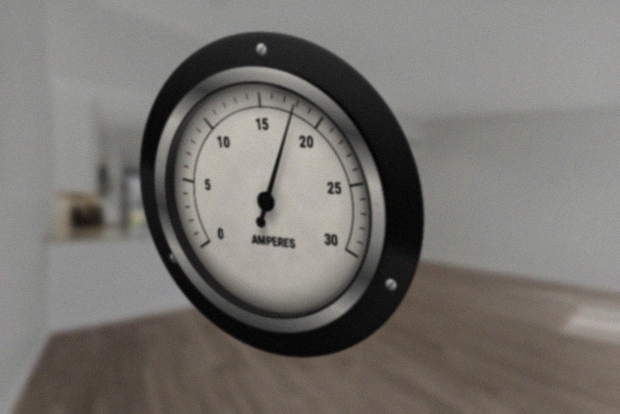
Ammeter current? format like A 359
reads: A 18
